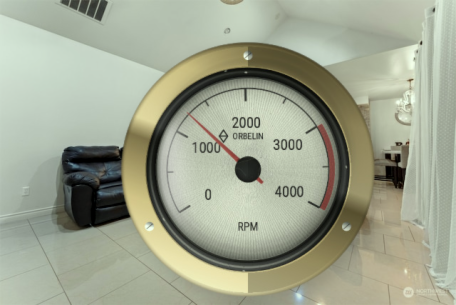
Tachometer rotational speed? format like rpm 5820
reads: rpm 1250
